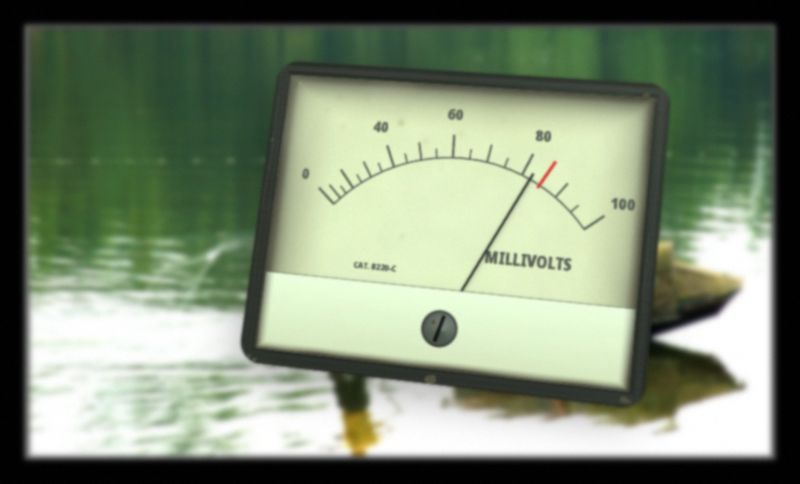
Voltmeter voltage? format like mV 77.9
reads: mV 82.5
